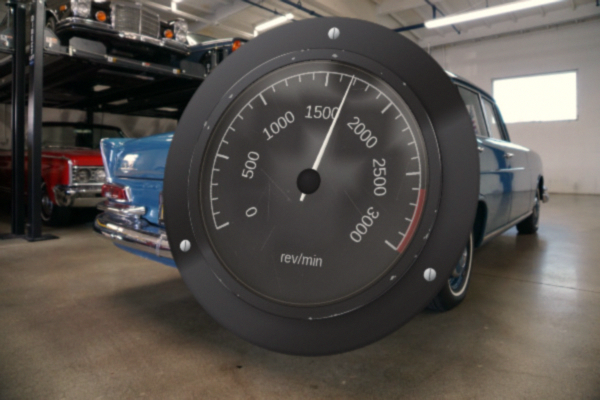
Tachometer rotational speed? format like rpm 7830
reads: rpm 1700
